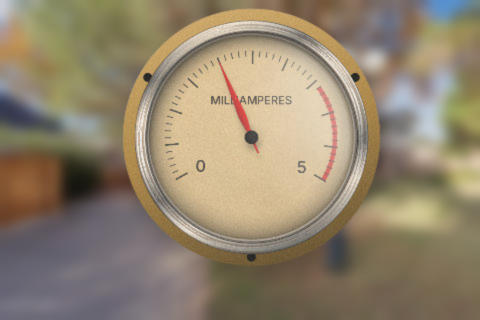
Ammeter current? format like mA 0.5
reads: mA 2
